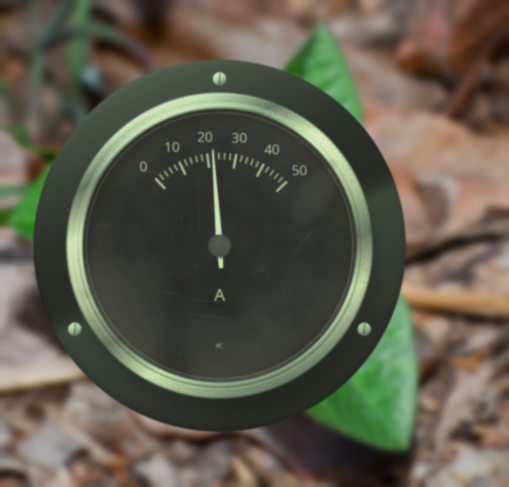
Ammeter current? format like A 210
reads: A 22
